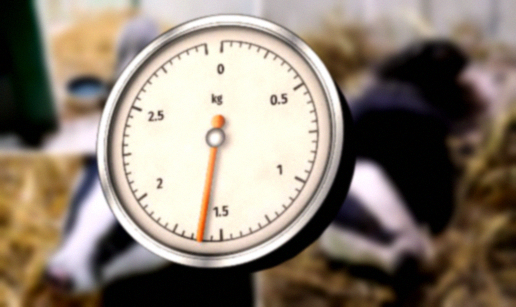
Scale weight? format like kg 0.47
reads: kg 1.6
